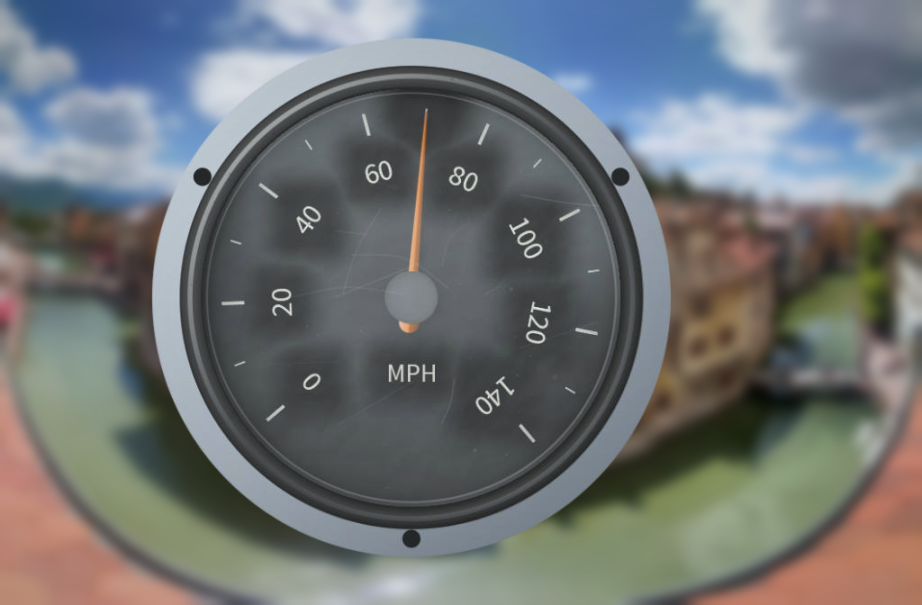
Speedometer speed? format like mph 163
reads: mph 70
